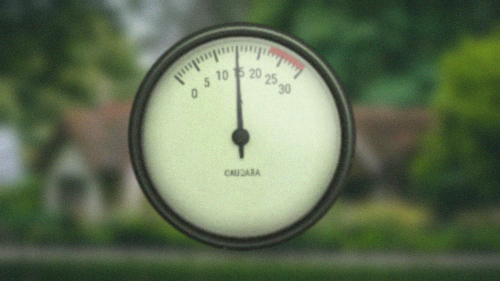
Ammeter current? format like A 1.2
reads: A 15
